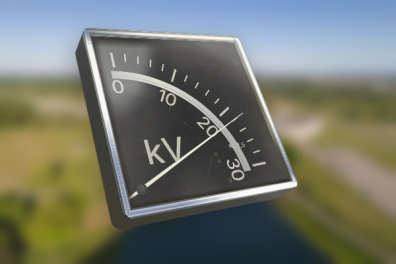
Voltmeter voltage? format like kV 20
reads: kV 22
